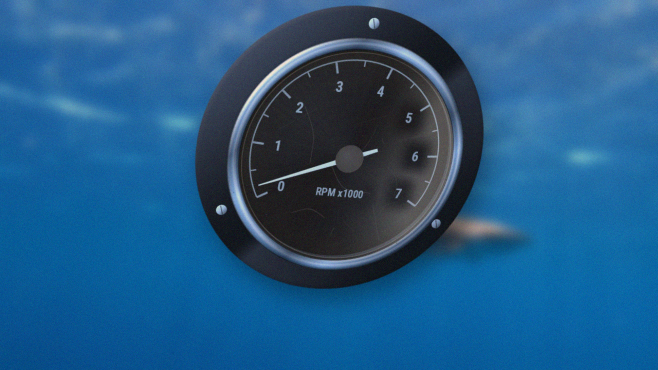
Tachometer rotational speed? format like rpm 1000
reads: rpm 250
